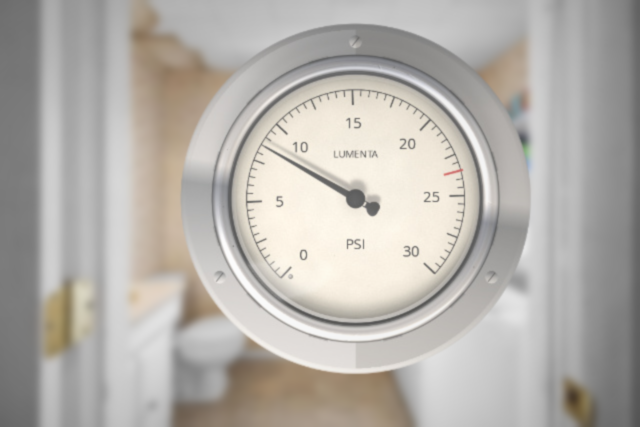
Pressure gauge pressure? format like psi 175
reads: psi 8.5
